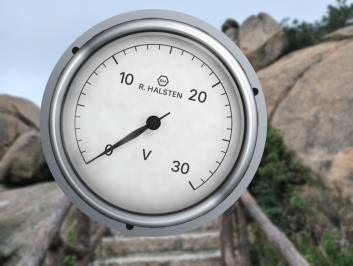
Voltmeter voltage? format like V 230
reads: V 0
